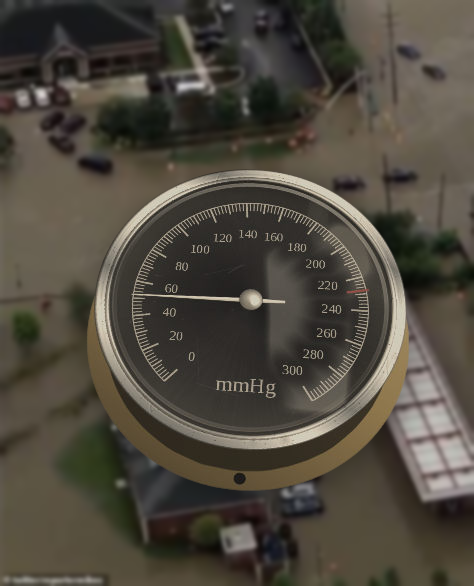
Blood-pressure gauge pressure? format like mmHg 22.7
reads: mmHg 50
